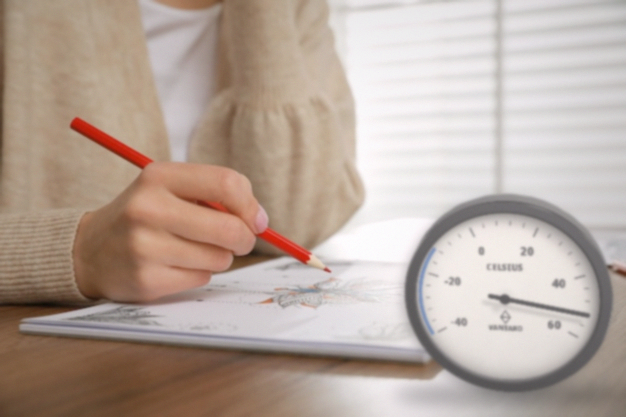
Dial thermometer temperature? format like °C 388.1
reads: °C 52
